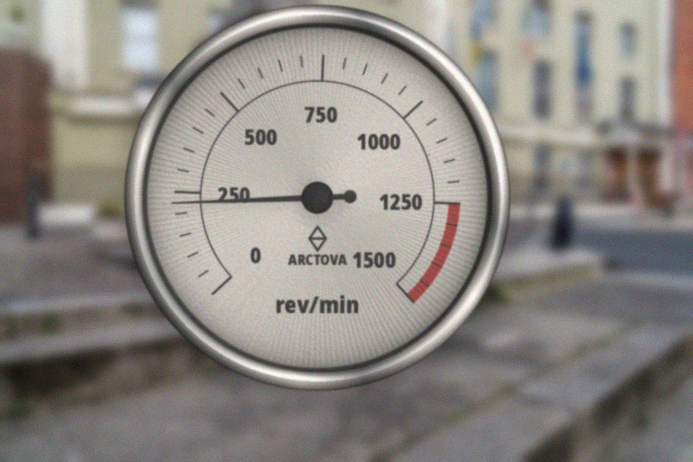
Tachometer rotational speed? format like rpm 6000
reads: rpm 225
